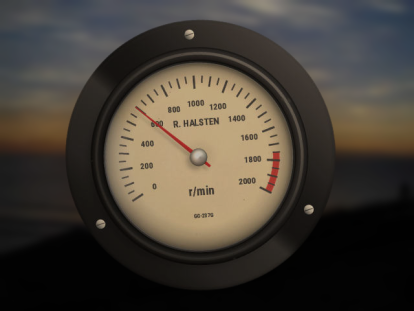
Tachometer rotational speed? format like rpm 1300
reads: rpm 600
